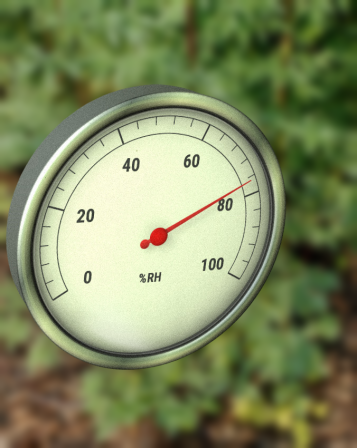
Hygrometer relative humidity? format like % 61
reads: % 76
